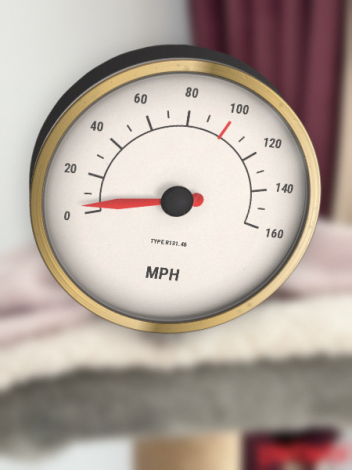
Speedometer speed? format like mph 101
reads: mph 5
